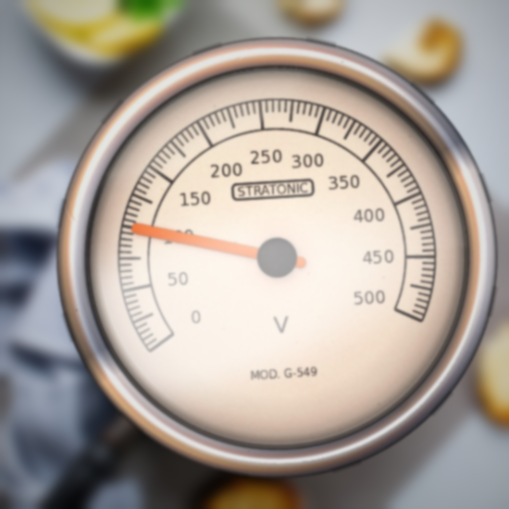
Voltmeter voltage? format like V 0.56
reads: V 100
